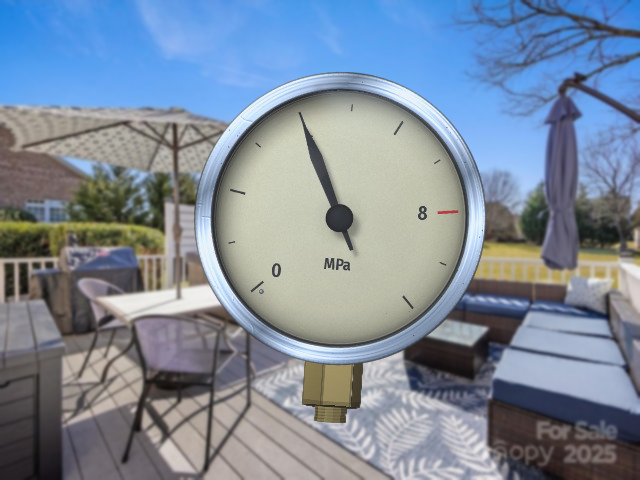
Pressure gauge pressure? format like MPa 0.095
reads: MPa 4
